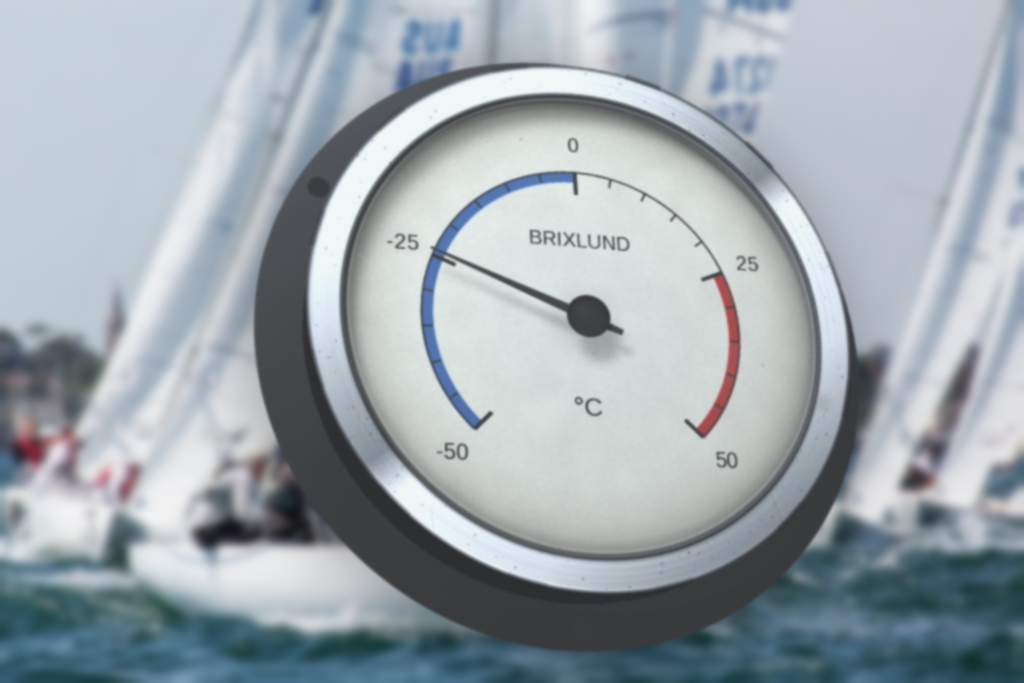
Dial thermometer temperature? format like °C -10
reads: °C -25
